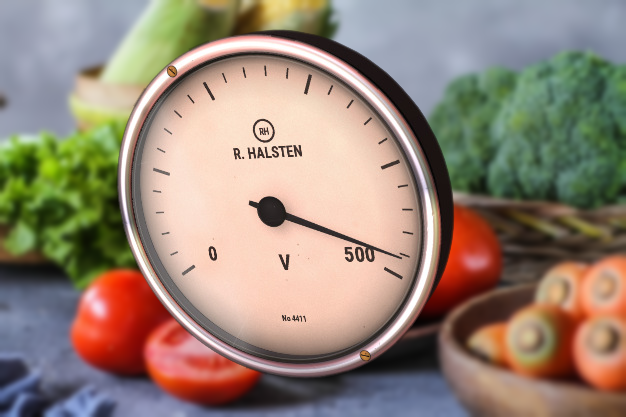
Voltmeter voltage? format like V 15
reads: V 480
